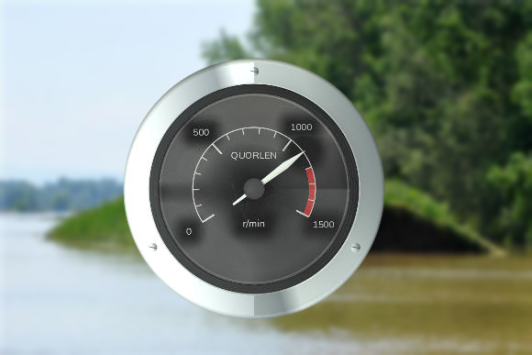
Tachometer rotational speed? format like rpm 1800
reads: rpm 1100
